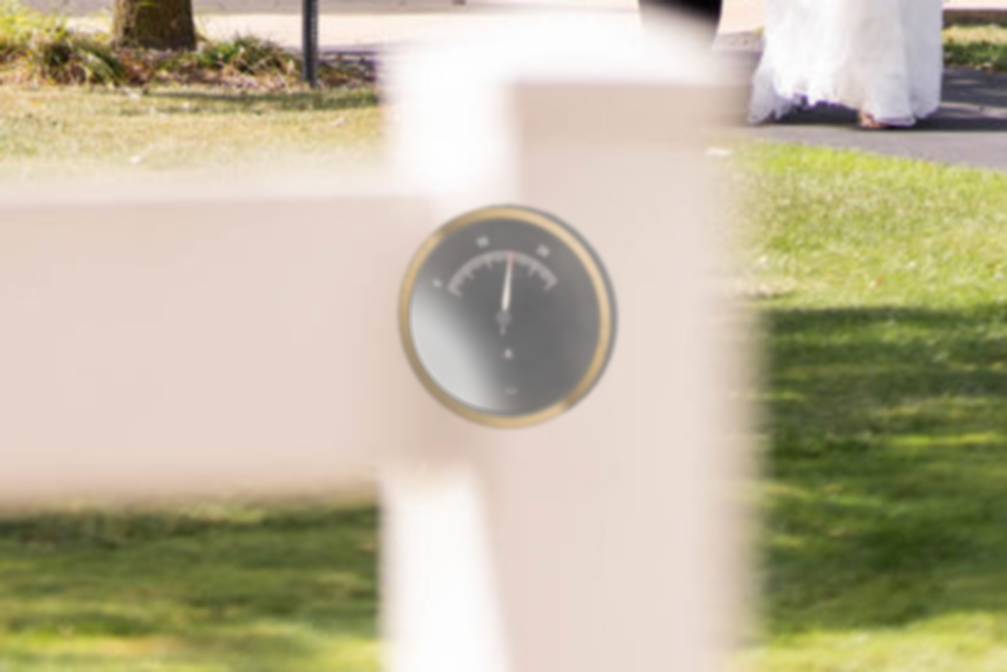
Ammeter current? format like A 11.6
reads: A 15
